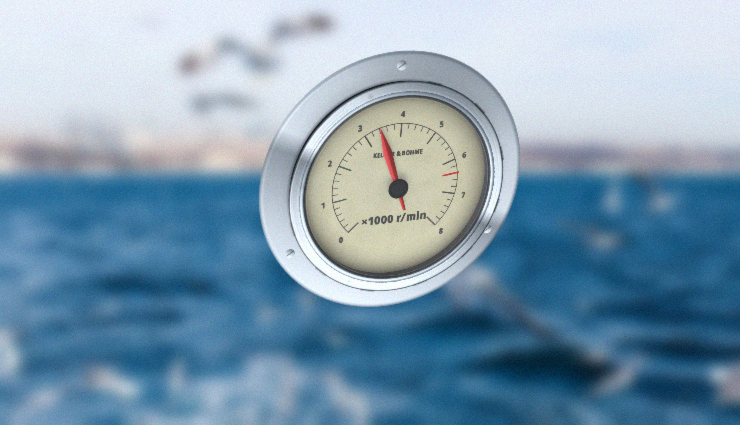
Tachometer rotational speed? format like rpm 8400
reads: rpm 3400
